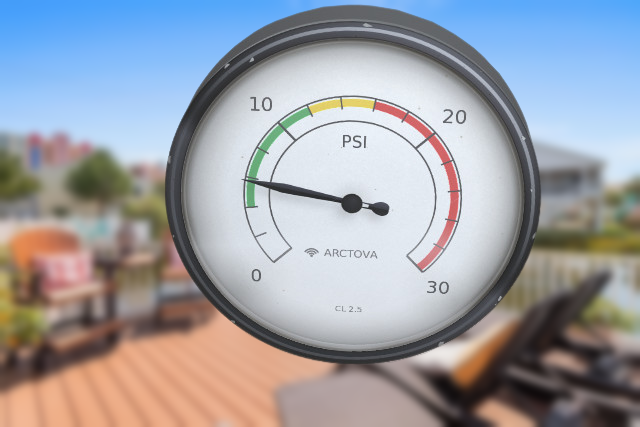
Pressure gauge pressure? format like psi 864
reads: psi 6
